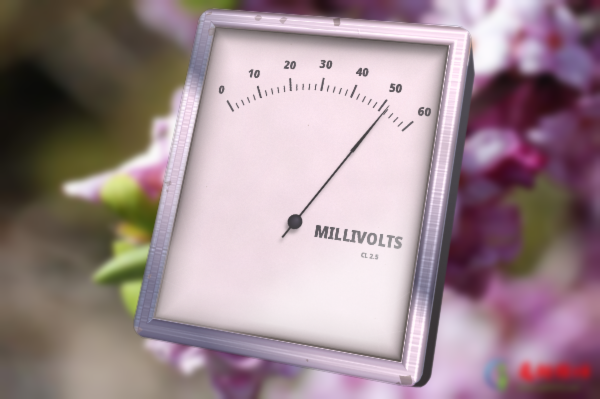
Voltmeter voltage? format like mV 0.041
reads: mV 52
